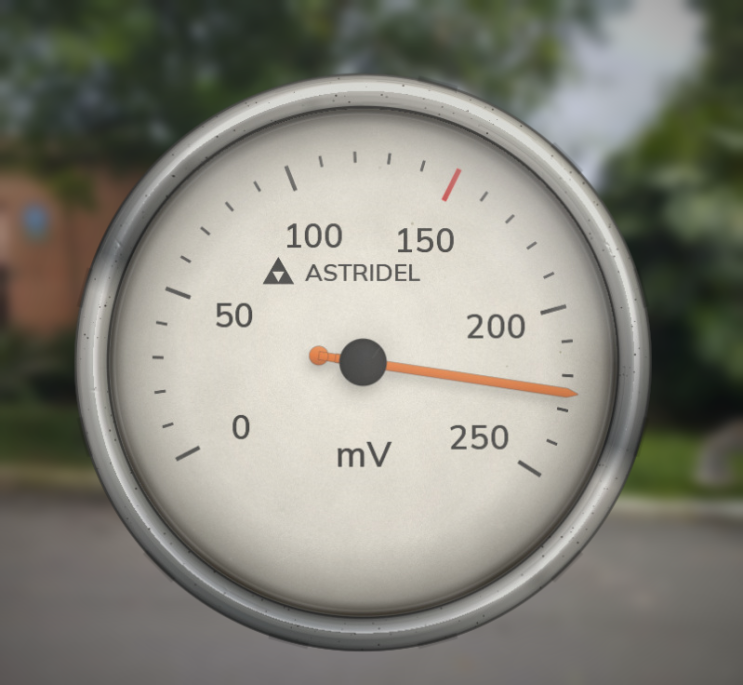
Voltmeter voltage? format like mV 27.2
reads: mV 225
